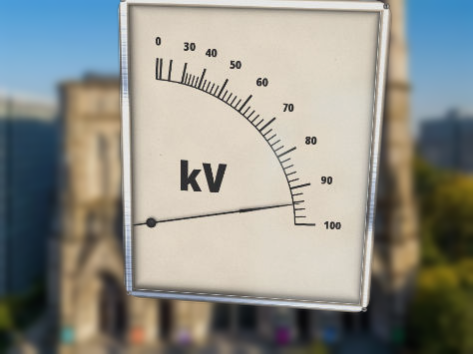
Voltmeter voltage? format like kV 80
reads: kV 94
